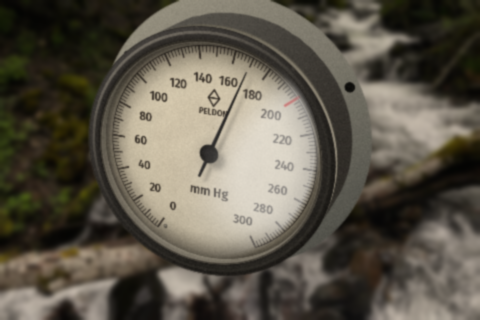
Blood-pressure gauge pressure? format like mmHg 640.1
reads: mmHg 170
